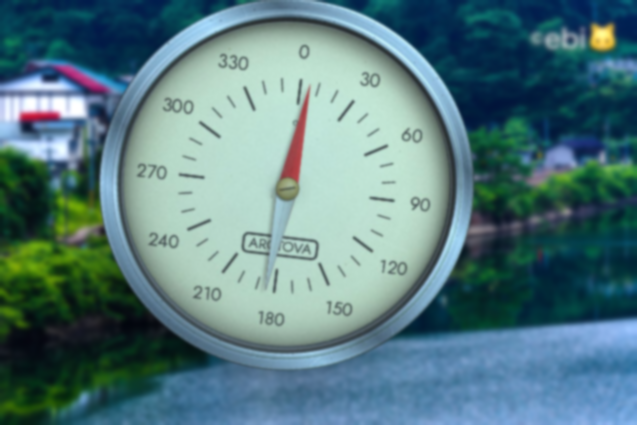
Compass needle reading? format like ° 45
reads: ° 5
